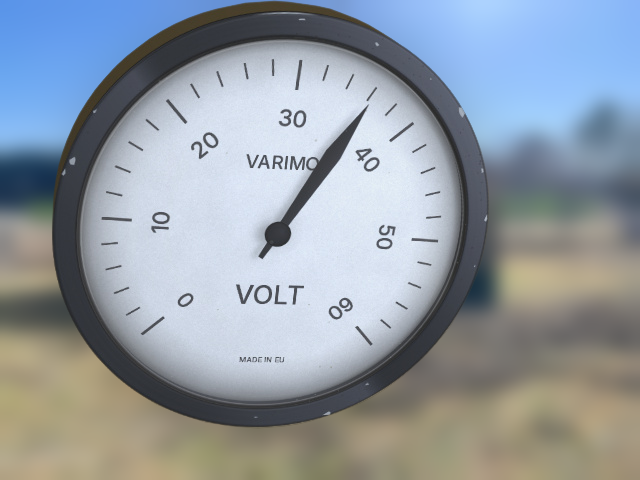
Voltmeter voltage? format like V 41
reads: V 36
